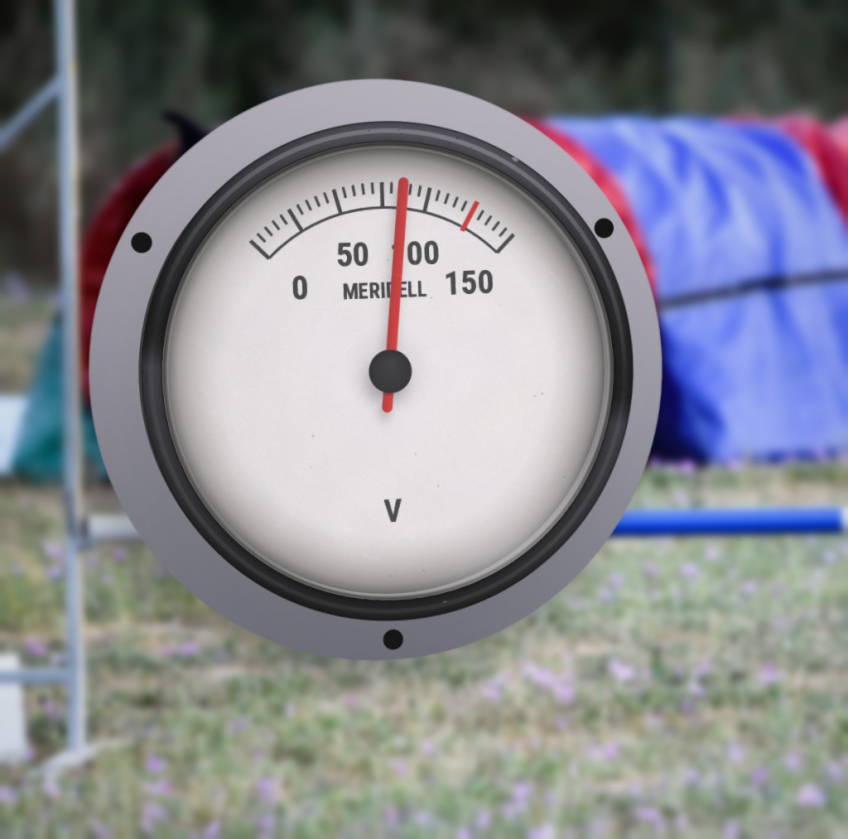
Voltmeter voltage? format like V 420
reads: V 85
